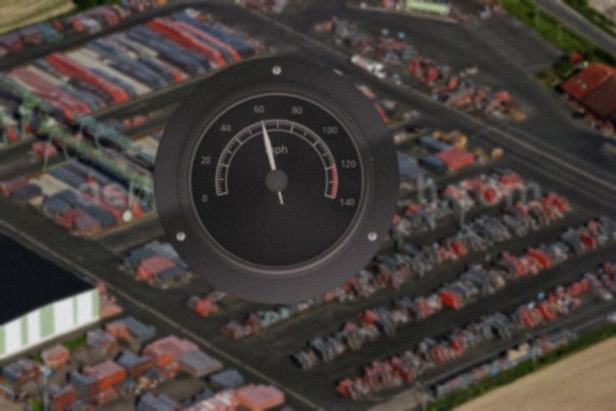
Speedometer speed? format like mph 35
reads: mph 60
